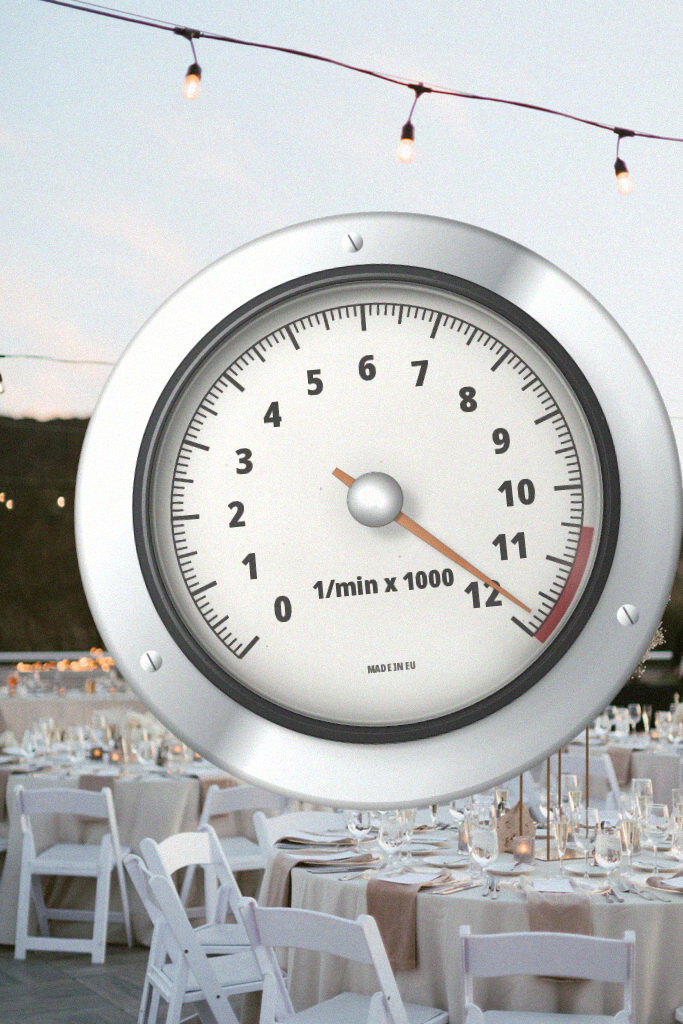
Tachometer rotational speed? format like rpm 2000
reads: rpm 11800
